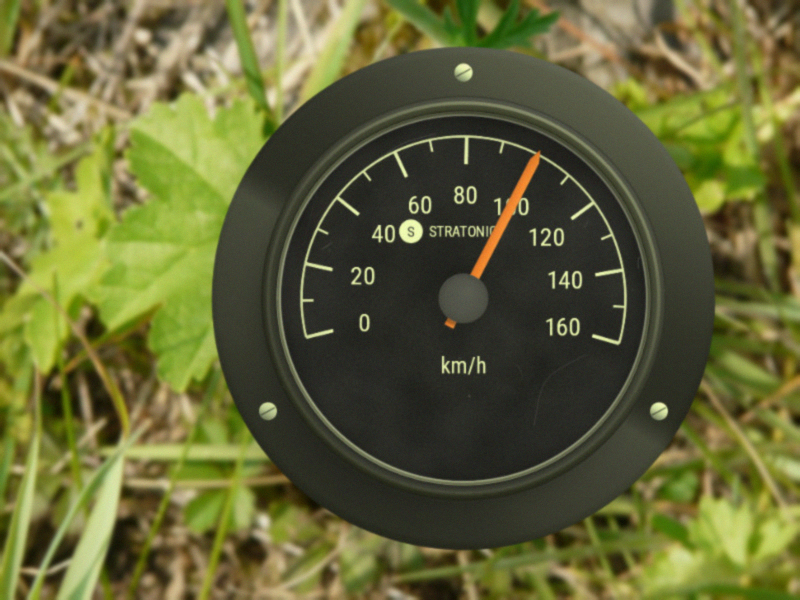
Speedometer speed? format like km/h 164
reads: km/h 100
